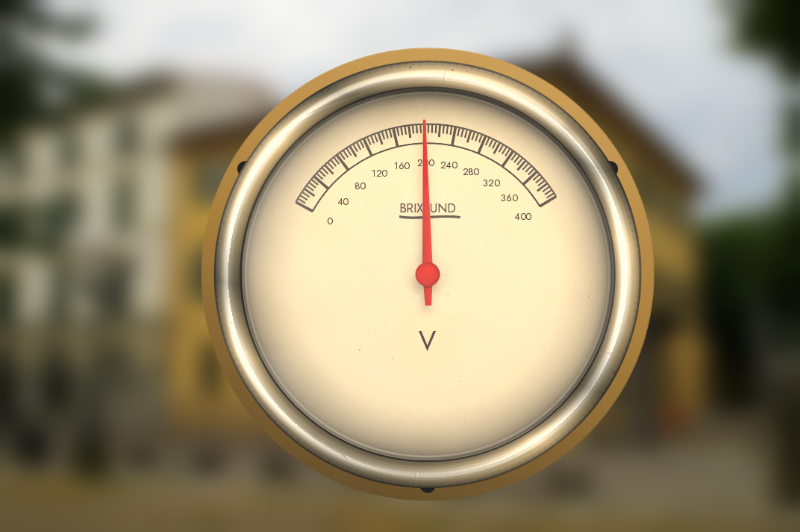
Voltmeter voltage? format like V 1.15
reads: V 200
